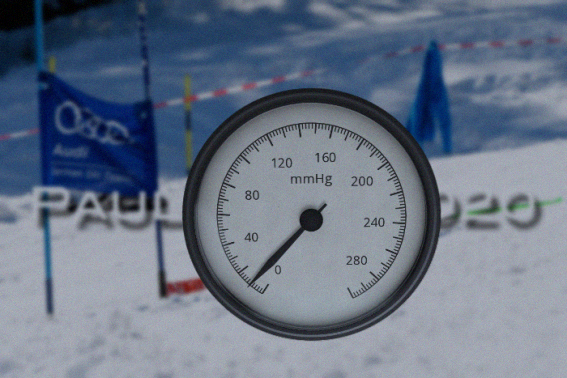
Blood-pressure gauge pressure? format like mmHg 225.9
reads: mmHg 10
